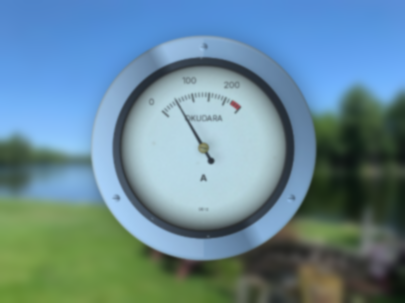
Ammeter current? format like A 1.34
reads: A 50
